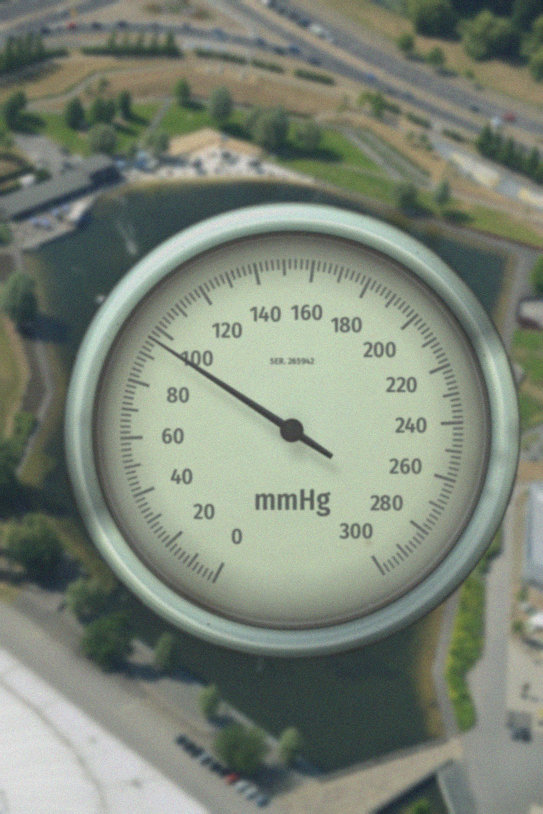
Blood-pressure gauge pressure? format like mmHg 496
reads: mmHg 96
